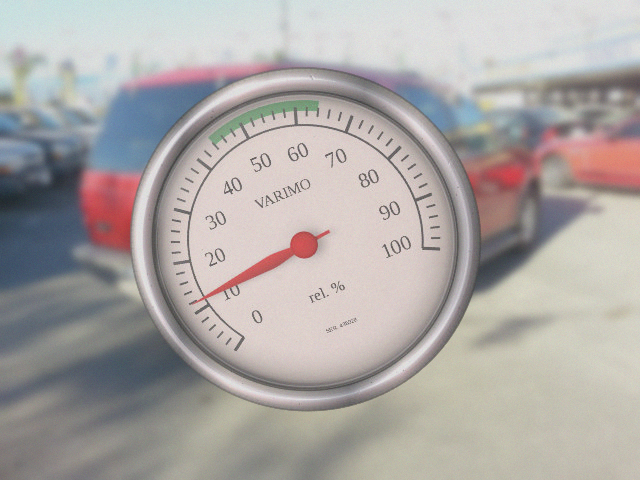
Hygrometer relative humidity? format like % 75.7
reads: % 12
